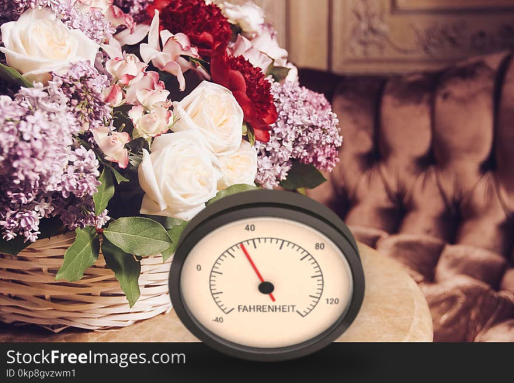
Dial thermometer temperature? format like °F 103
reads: °F 32
